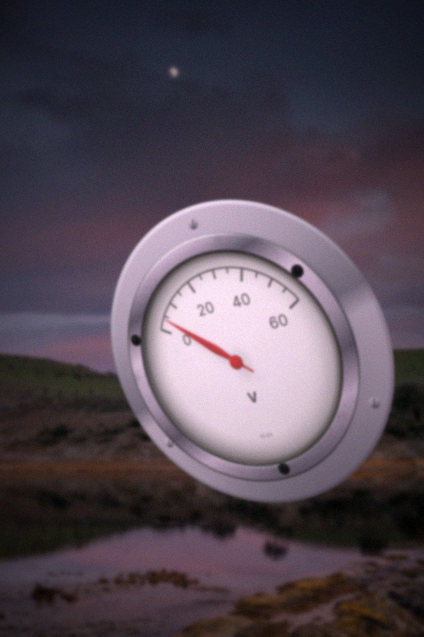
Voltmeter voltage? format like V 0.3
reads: V 5
